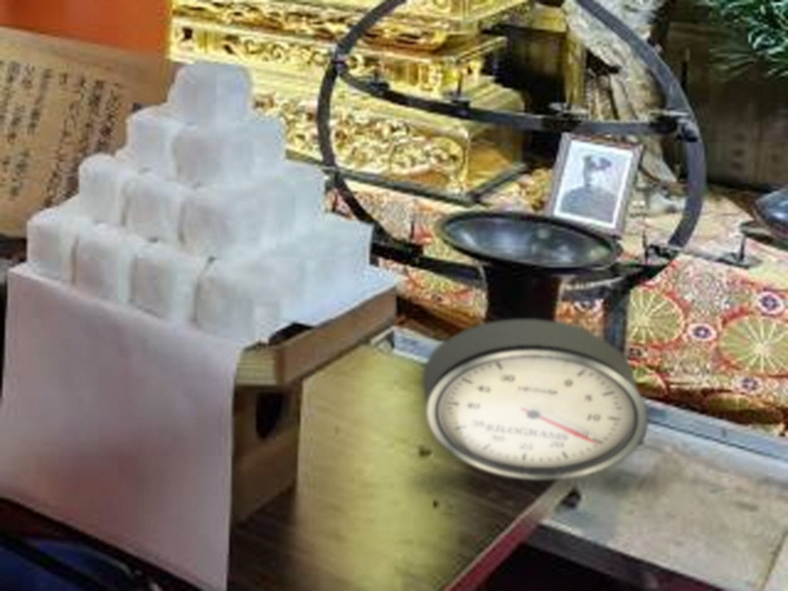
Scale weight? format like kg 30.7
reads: kg 15
